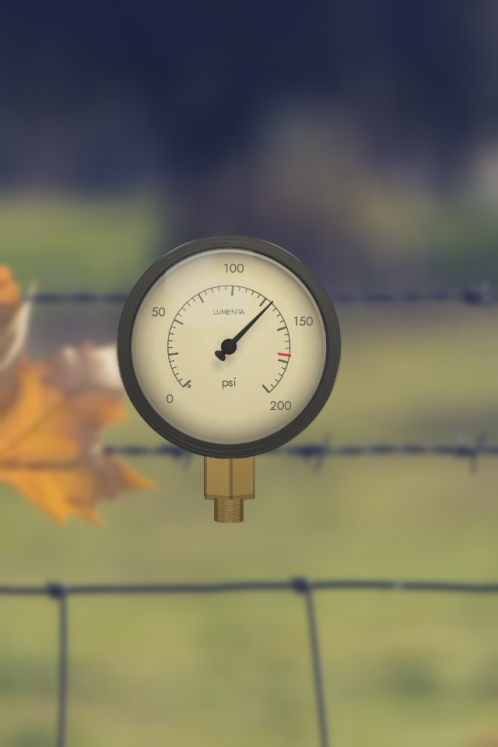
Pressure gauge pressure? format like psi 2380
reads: psi 130
